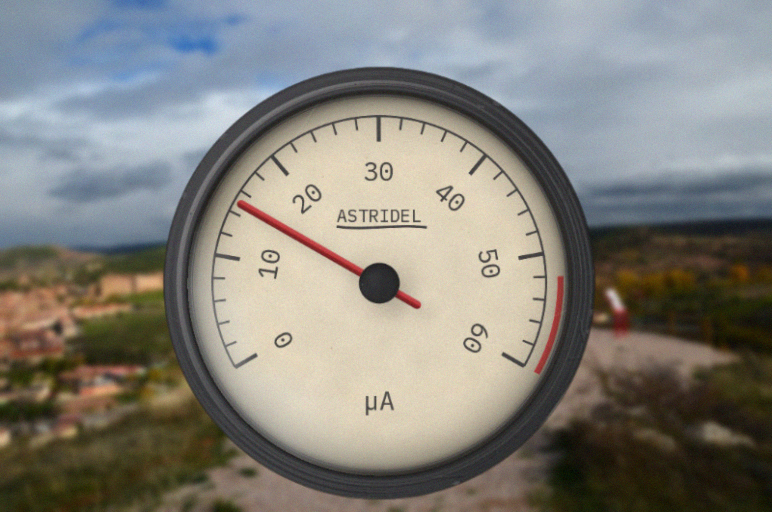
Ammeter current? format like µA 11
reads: µA 15
